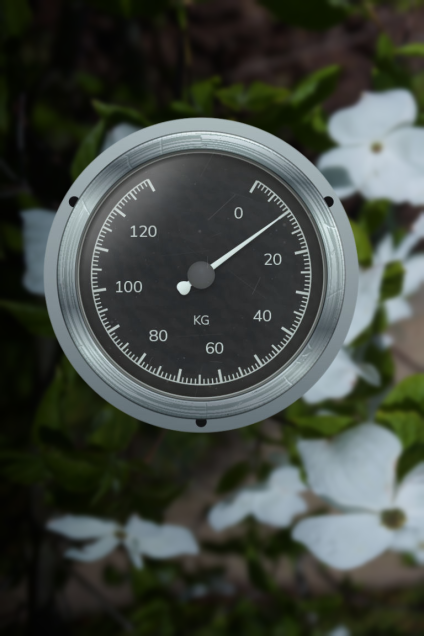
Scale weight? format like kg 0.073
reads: kg 10
